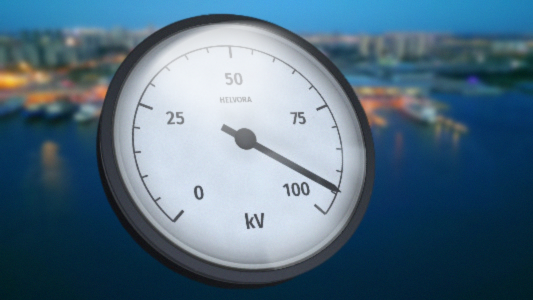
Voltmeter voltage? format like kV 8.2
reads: kV 95
